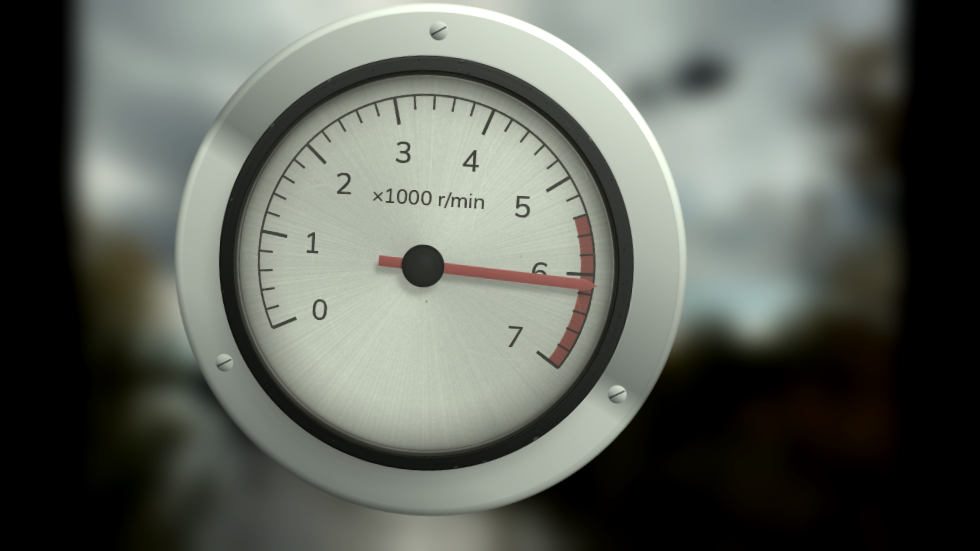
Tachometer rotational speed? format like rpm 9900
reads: rpm 6100
